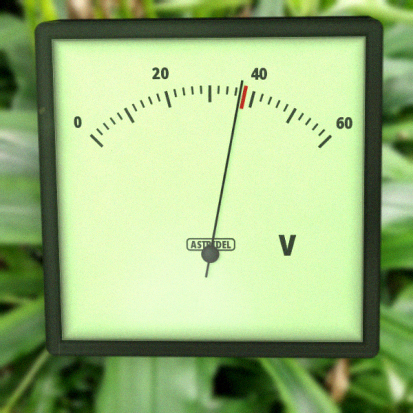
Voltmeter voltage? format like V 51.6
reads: V 37
